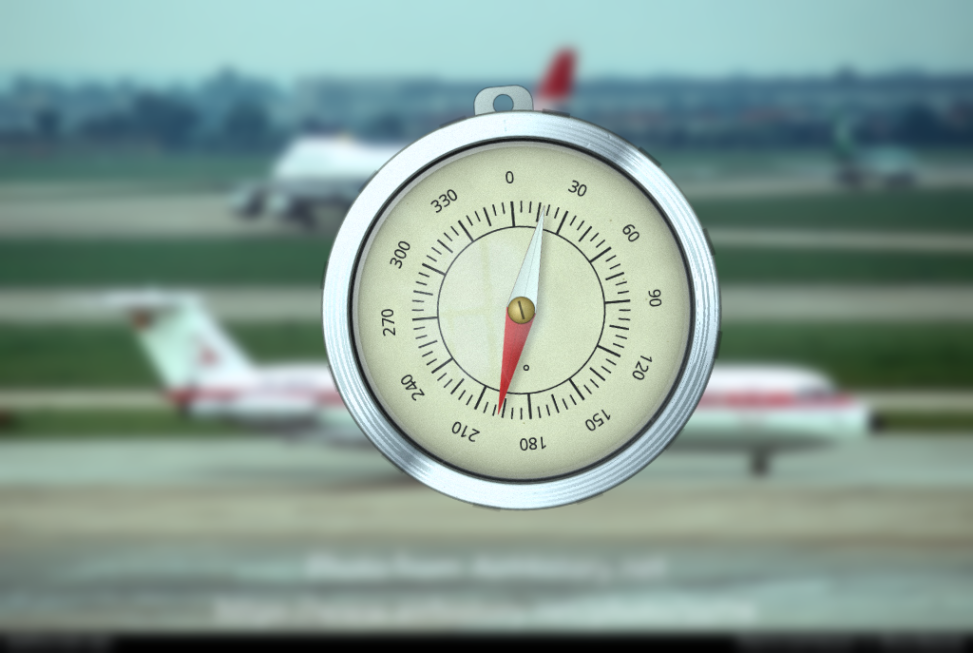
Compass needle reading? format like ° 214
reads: ° 197.5
